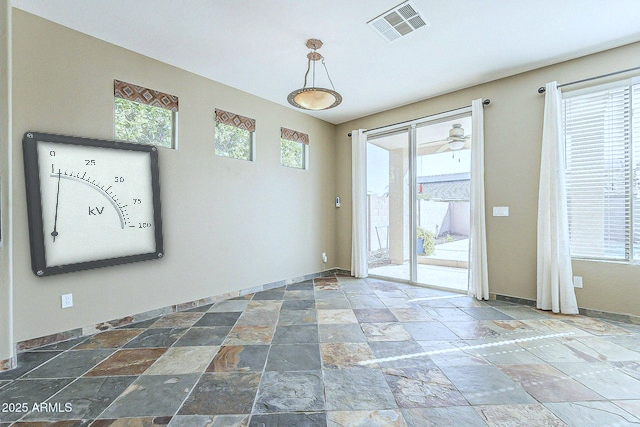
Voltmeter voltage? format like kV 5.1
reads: kV 5
